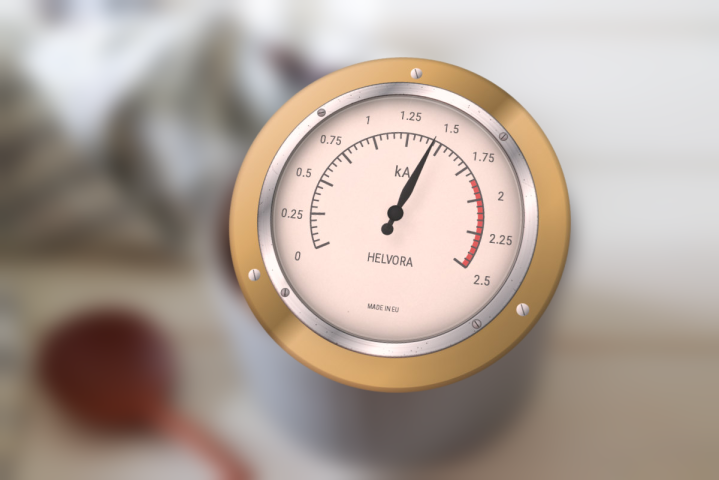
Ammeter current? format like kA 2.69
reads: kA 1.45
